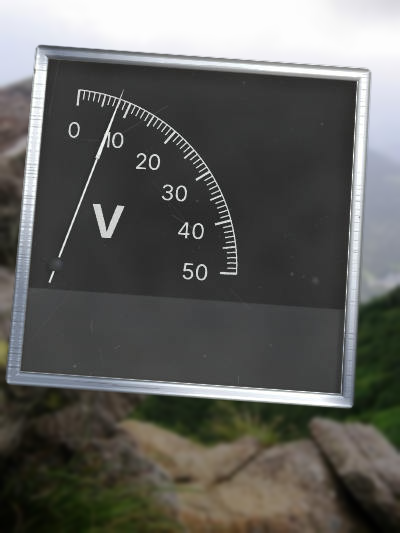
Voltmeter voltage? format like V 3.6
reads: V 8
